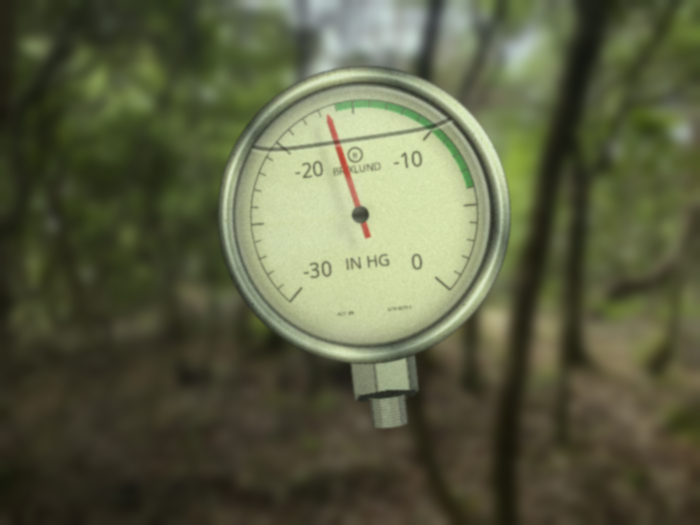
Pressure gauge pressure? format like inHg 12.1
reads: inHg -16.5
